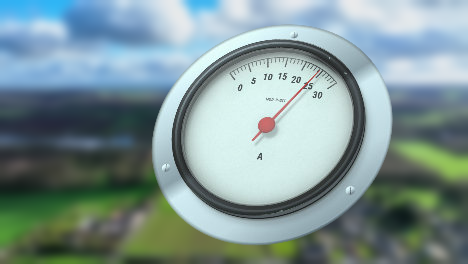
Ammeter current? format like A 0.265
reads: A 25
